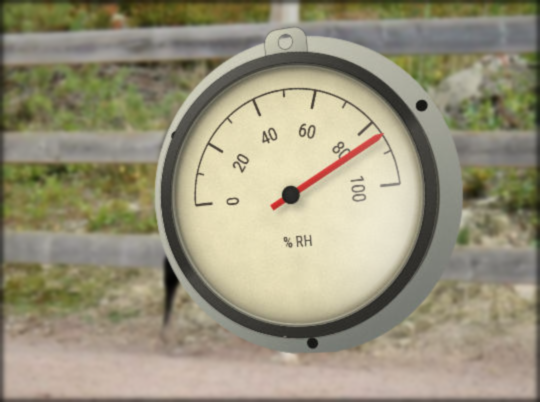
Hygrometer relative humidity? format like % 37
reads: % 85
